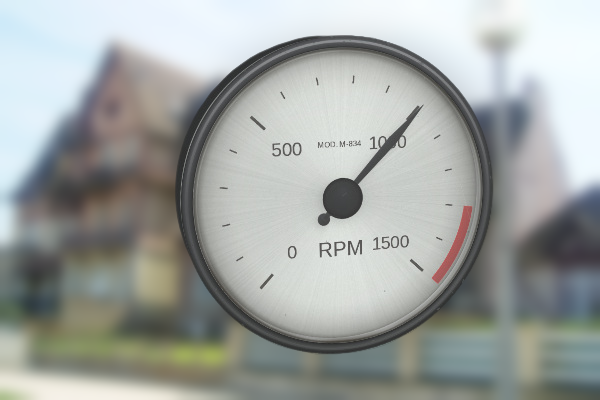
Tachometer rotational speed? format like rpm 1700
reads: rpm 1000
